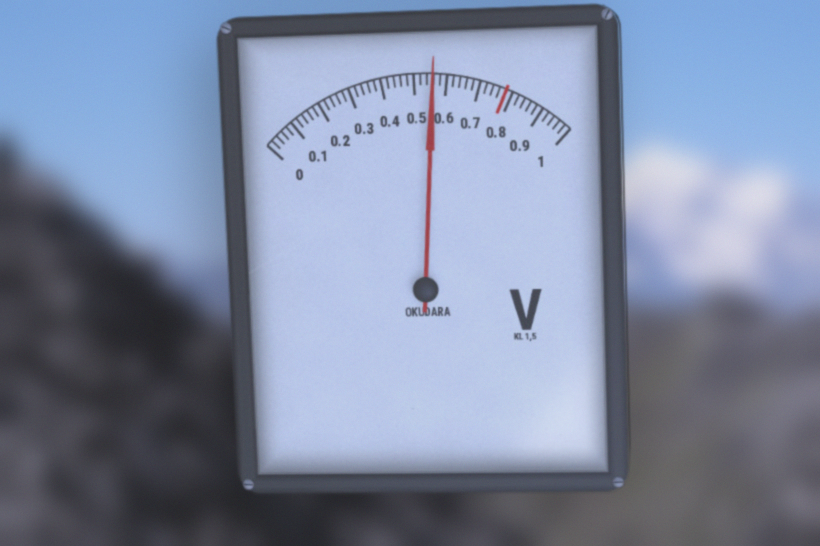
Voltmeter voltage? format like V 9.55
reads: V 0.56
